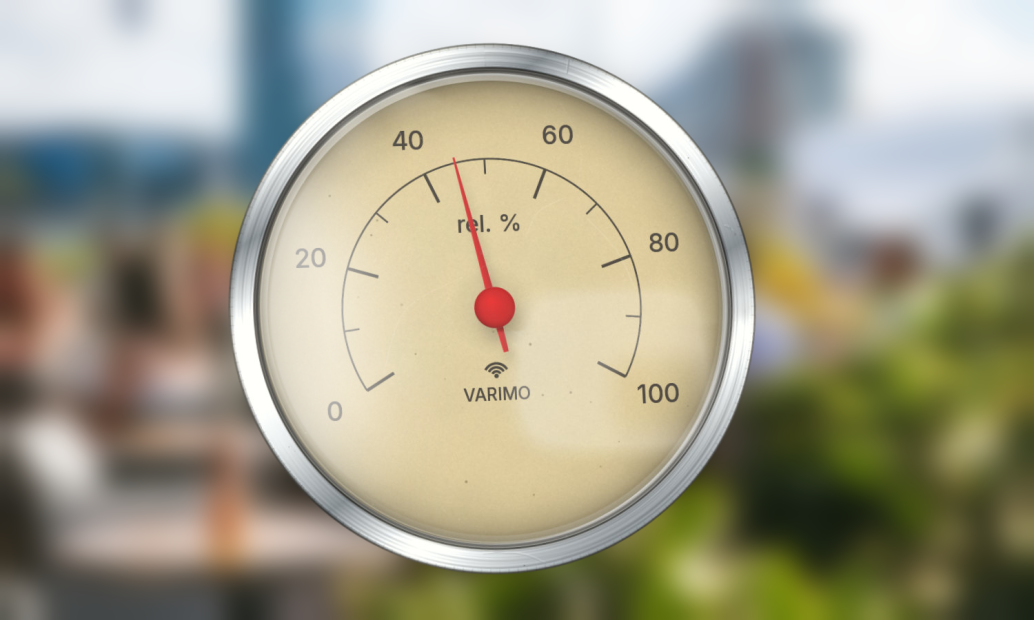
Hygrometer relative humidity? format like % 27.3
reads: % 45
